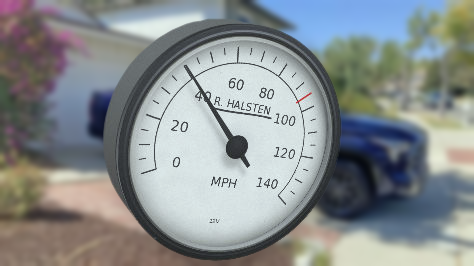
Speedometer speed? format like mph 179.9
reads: mph 40
